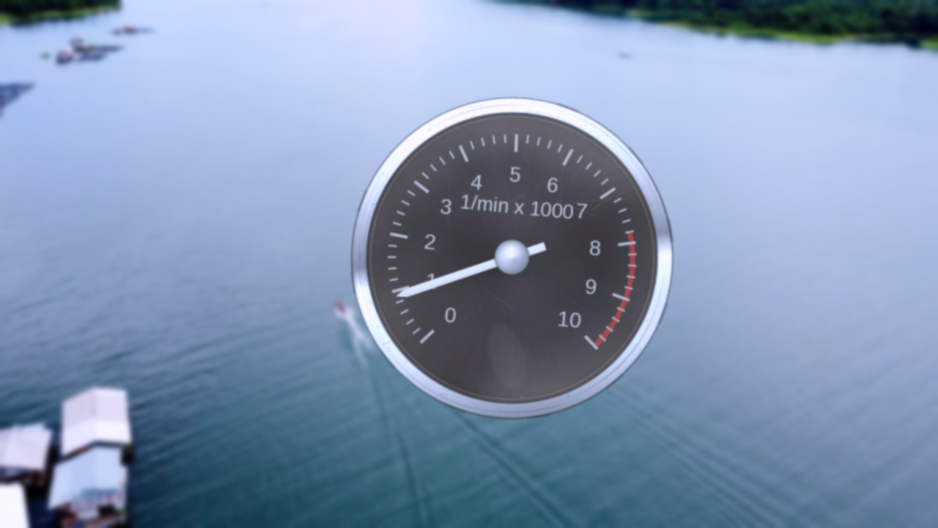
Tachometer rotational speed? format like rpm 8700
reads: rpm 900
